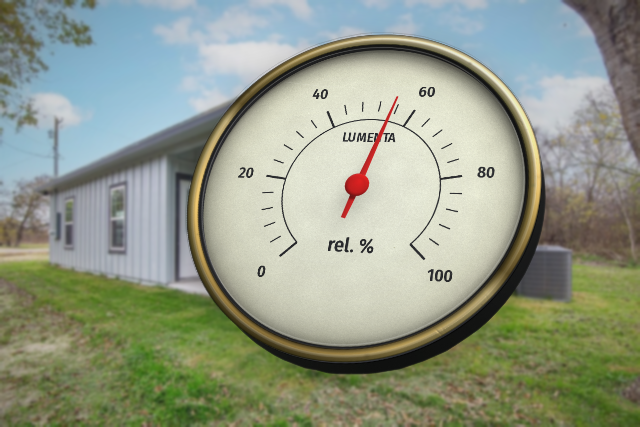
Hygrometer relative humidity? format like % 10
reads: % 56
